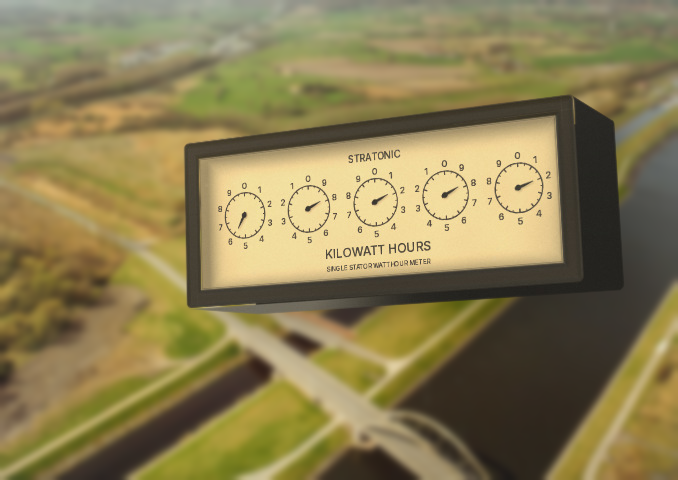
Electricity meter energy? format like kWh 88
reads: kWh 58182
